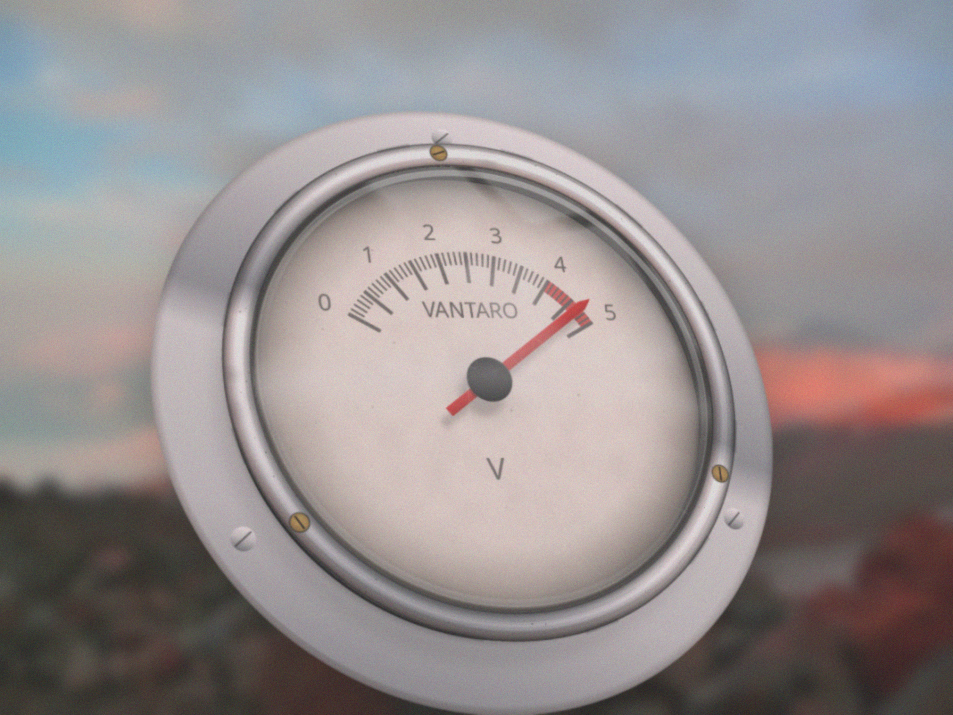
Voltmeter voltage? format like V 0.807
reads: V 4.7
